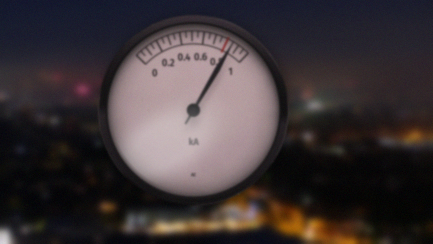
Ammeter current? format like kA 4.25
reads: kA 0.85
